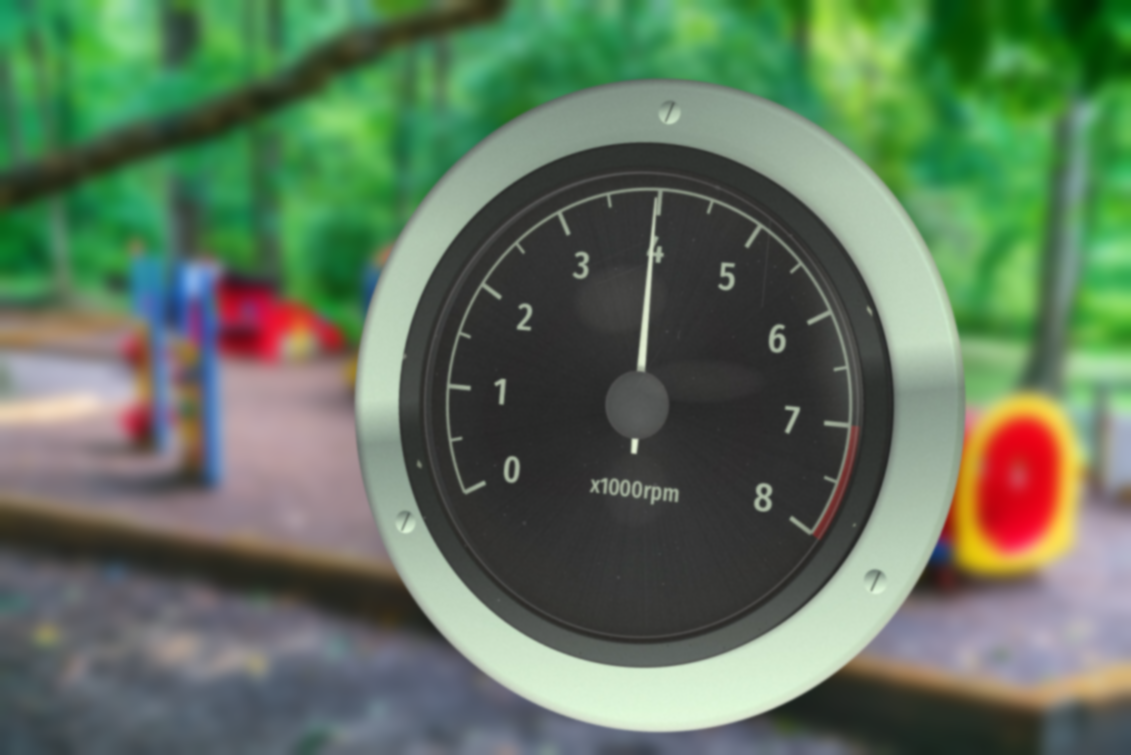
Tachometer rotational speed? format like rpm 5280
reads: rpm 4000
